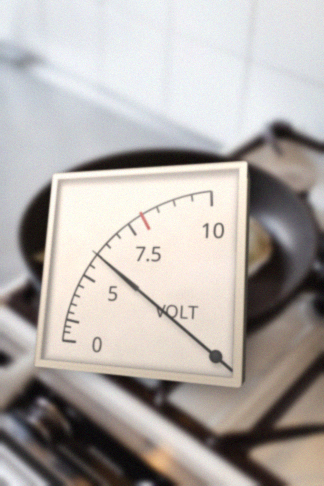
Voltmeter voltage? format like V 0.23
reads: V 6
